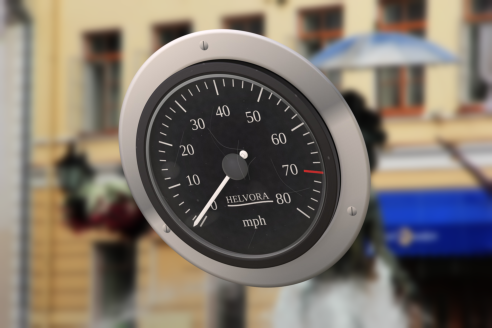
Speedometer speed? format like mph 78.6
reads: mph 1
